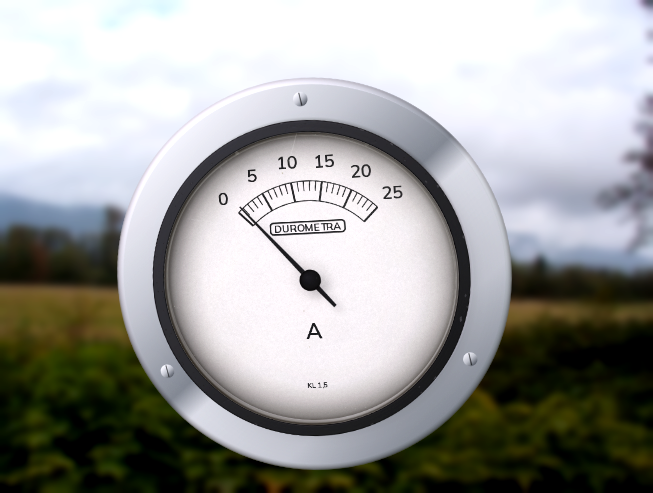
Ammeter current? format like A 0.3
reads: A 1
